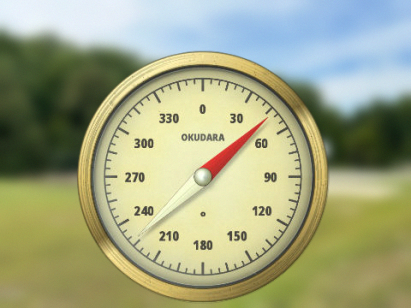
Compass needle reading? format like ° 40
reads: ° 47.5
